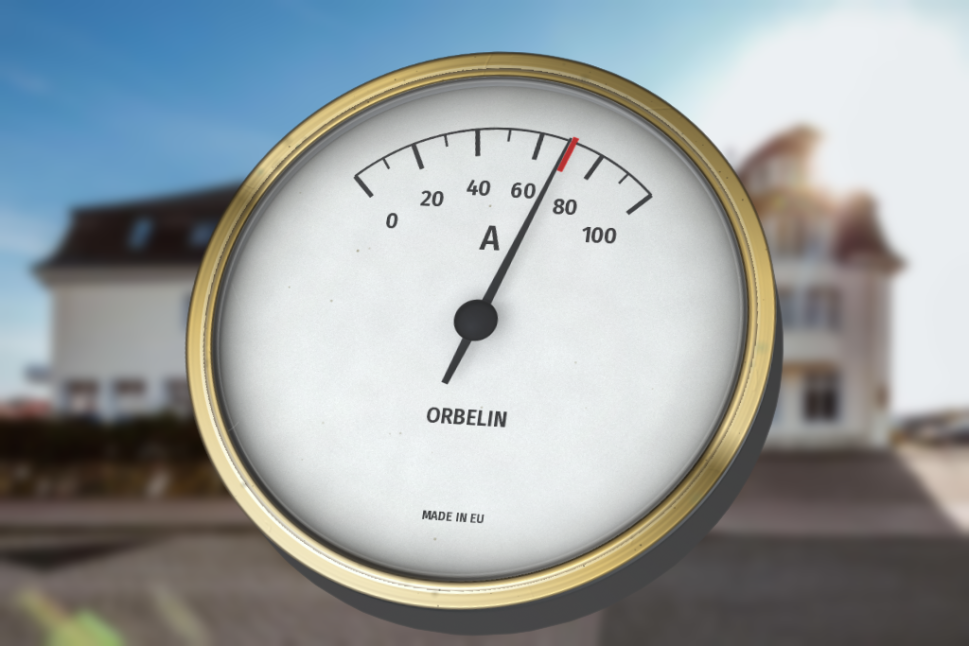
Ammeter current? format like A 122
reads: A 70
